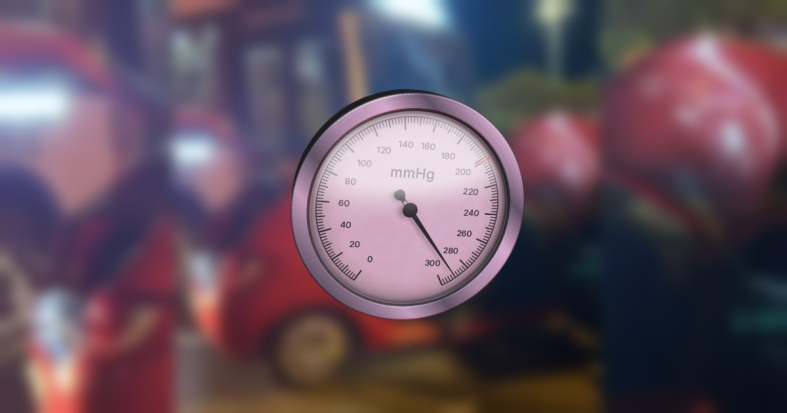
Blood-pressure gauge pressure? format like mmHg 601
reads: mmHg 290
